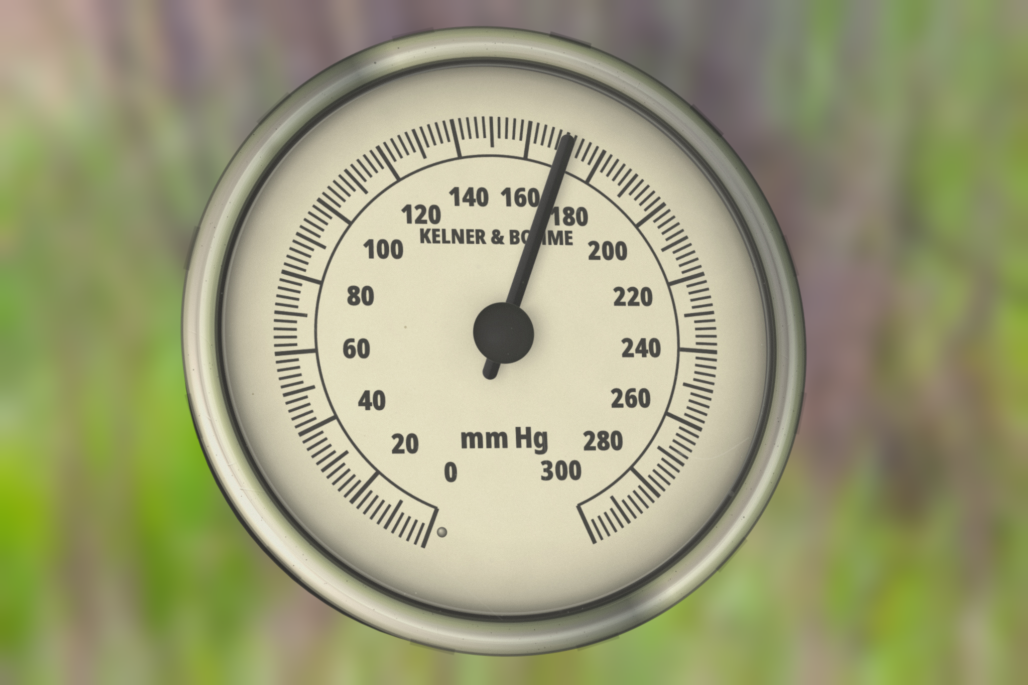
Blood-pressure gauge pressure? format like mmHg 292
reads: mmHg 170
